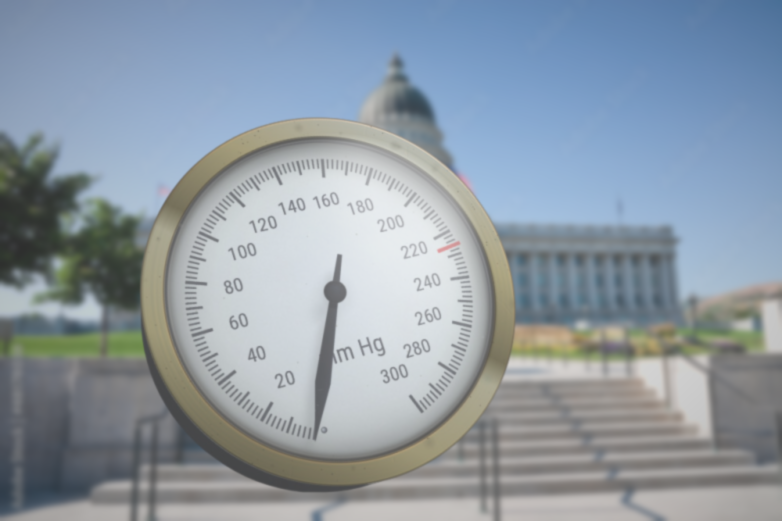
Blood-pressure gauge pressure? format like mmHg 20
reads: mmHg 0
